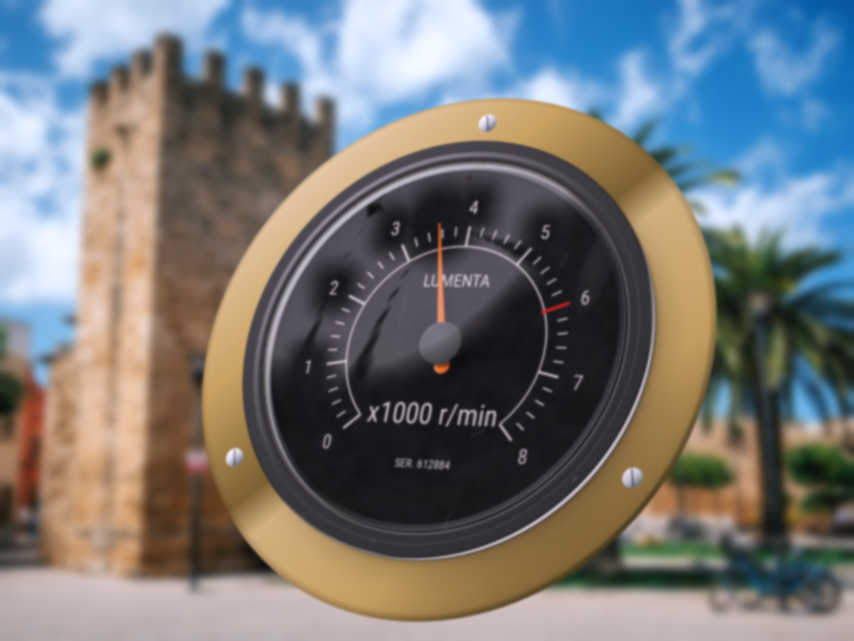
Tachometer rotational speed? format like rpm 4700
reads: rpm 3600
